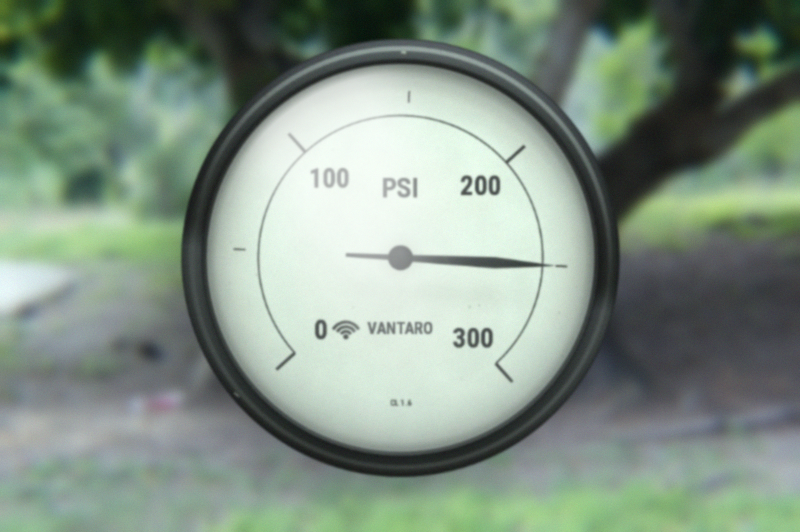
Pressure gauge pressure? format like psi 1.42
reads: psi 250
